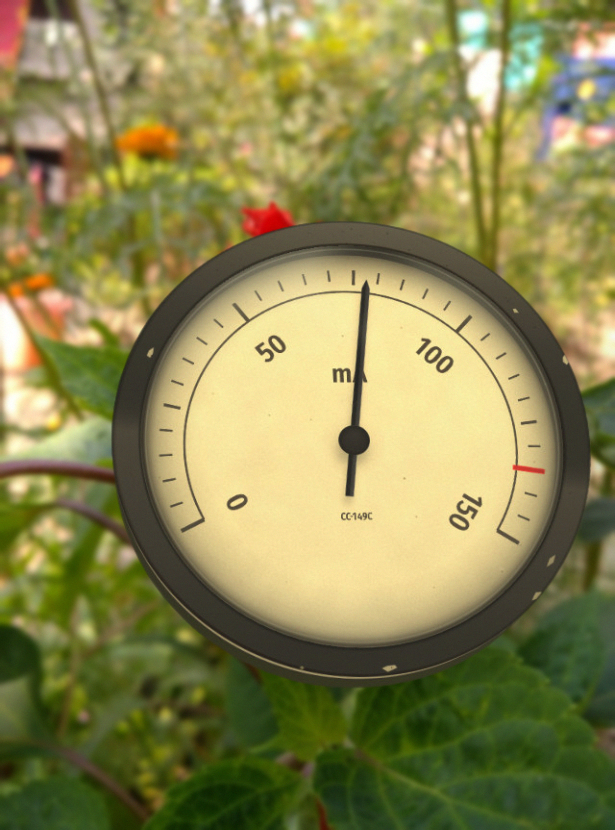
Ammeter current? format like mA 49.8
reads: mA 77.5
